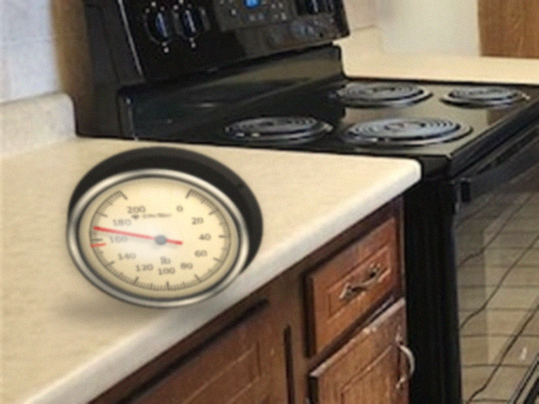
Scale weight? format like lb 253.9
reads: lb 170
